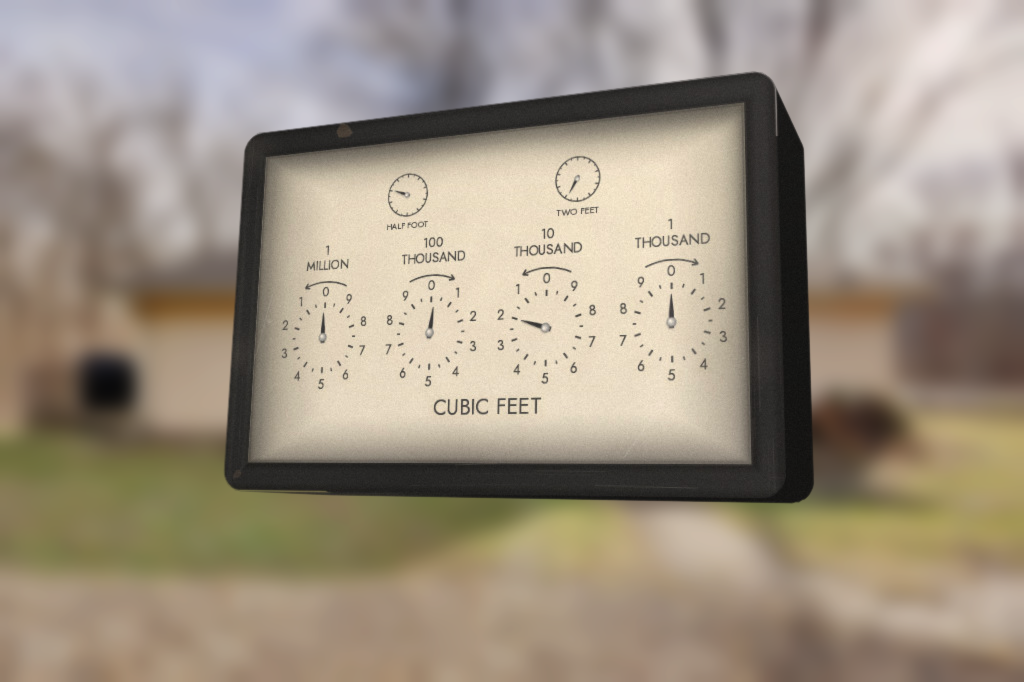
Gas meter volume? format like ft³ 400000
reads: ft³ 2000
